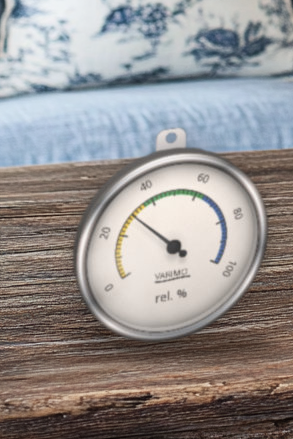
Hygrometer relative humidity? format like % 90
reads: % 30
